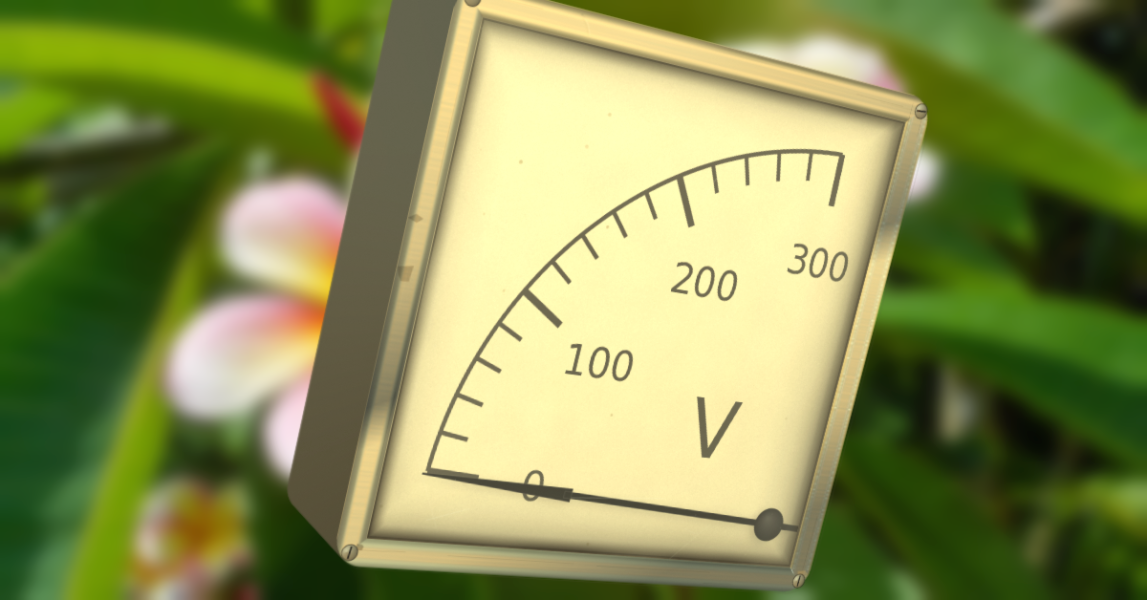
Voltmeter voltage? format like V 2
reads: V 0
